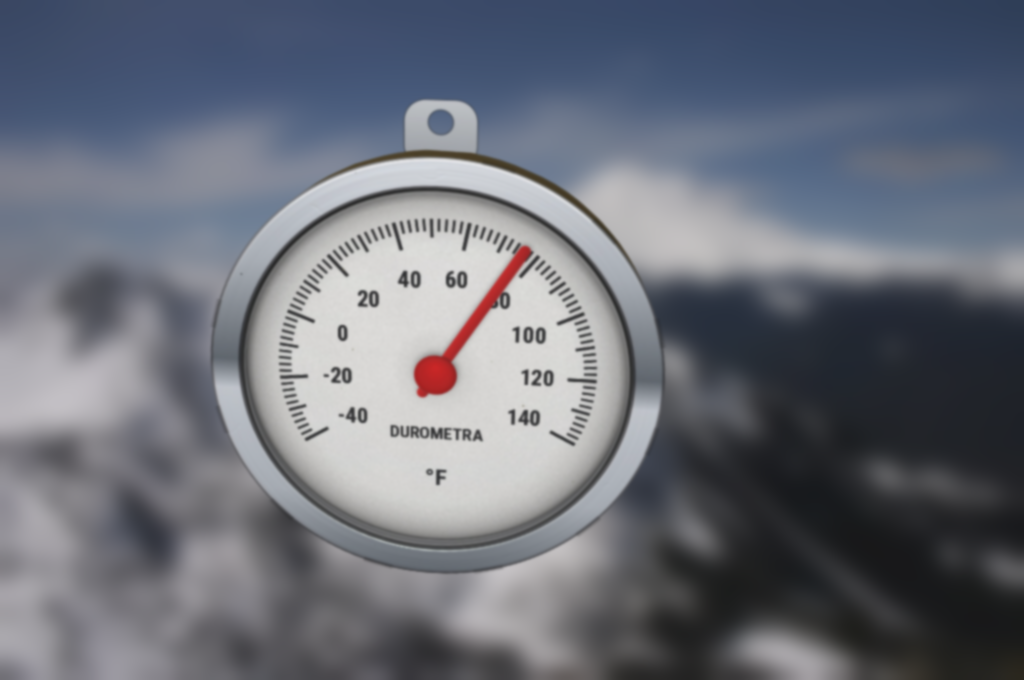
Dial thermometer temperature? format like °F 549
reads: °F 76
